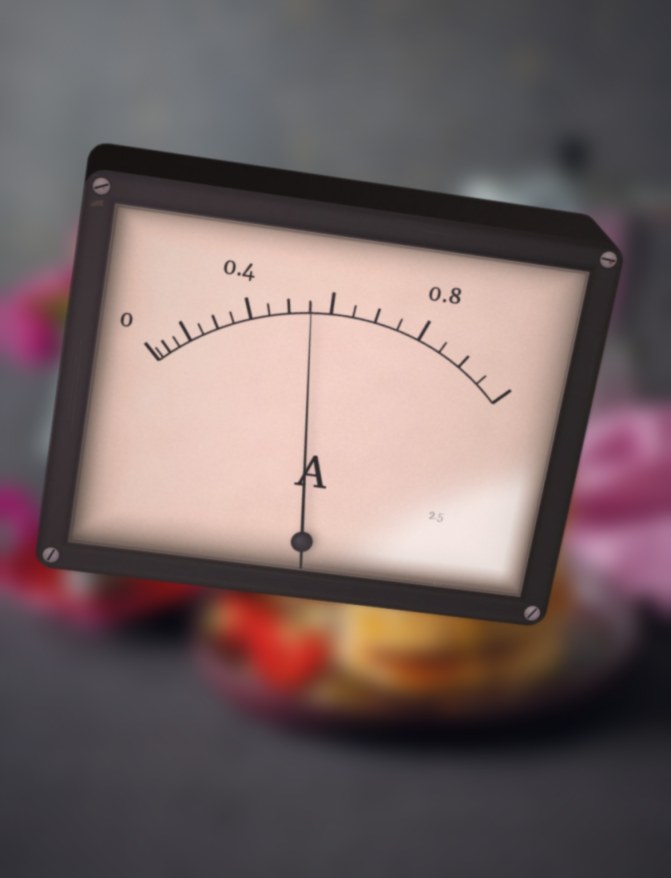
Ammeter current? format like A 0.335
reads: A 0.55
